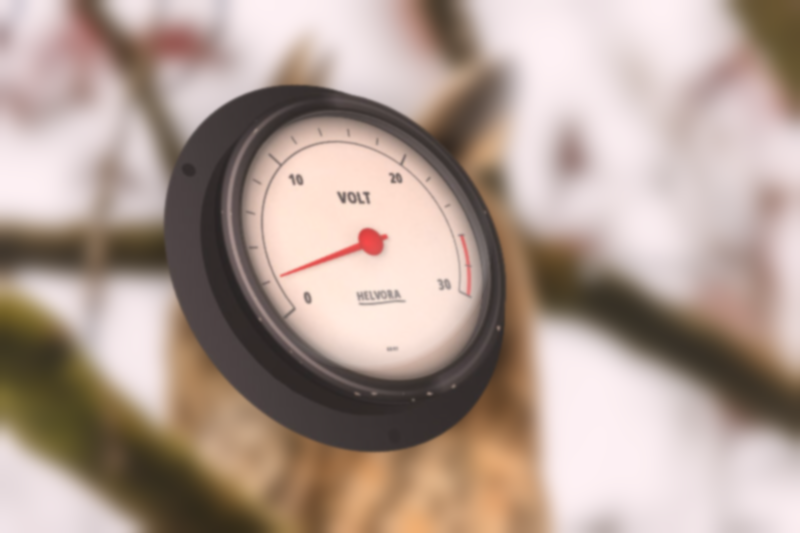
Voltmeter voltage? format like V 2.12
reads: V 2
